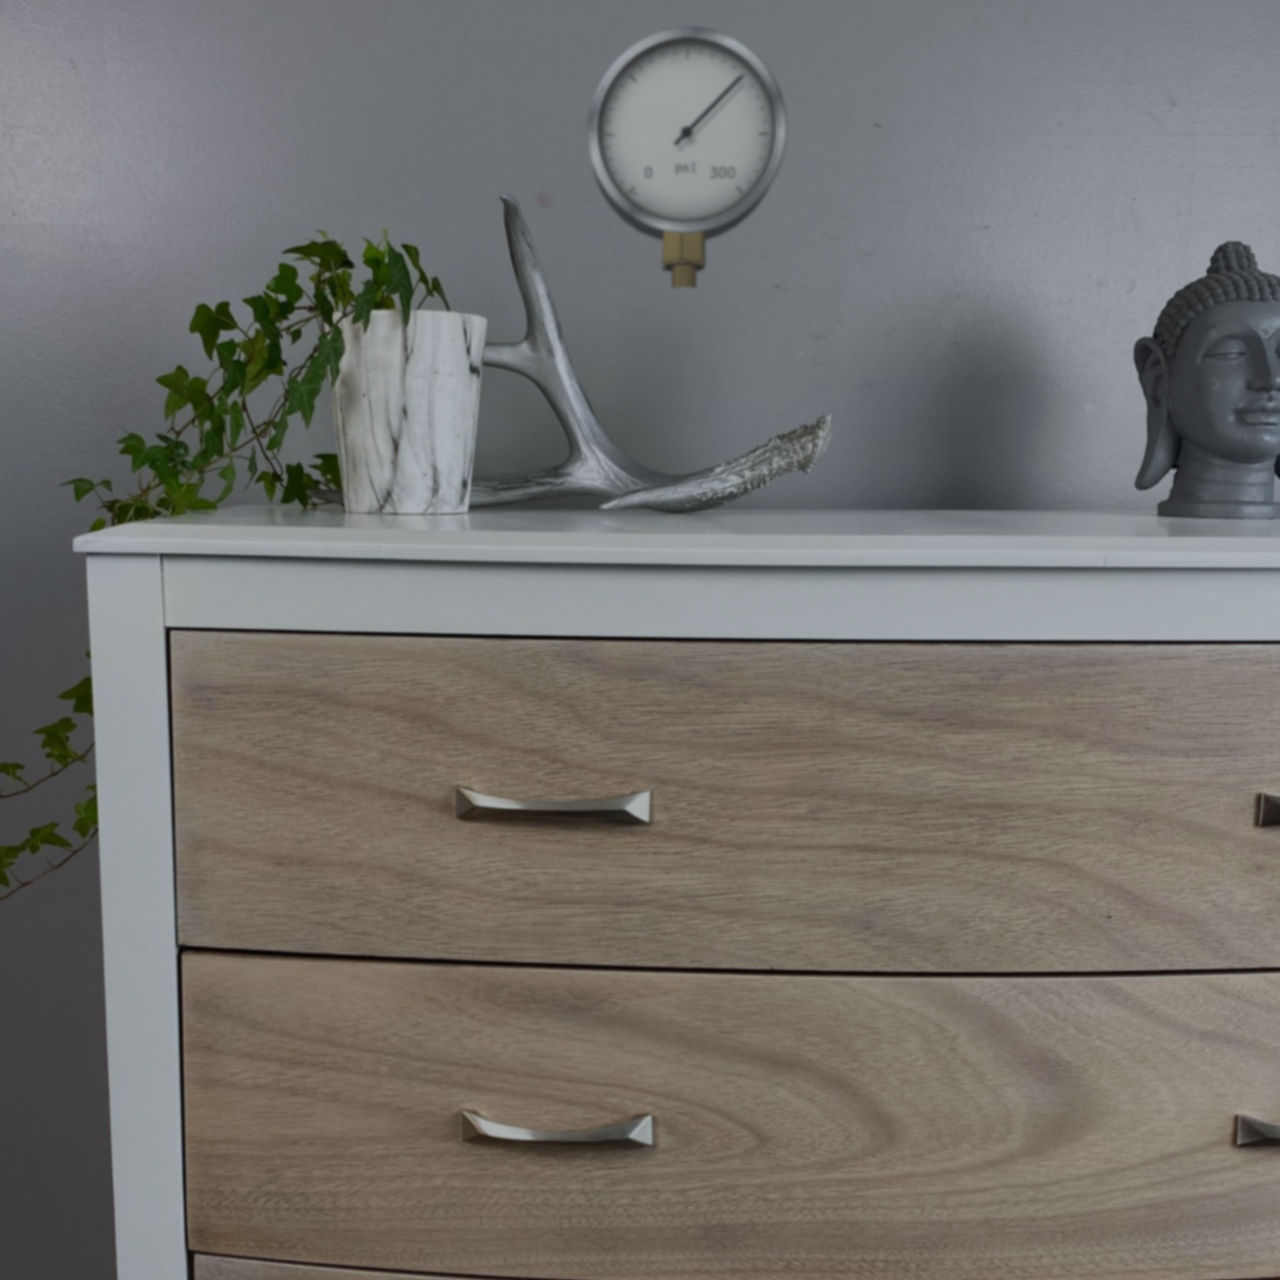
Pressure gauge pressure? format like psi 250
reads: psi 200
